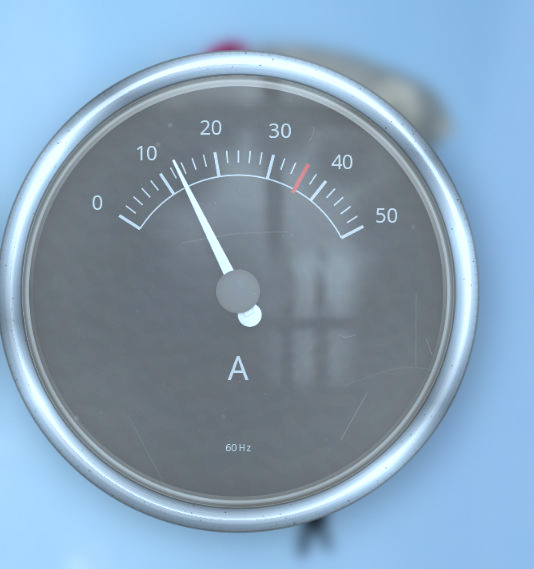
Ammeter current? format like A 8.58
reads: A 13
